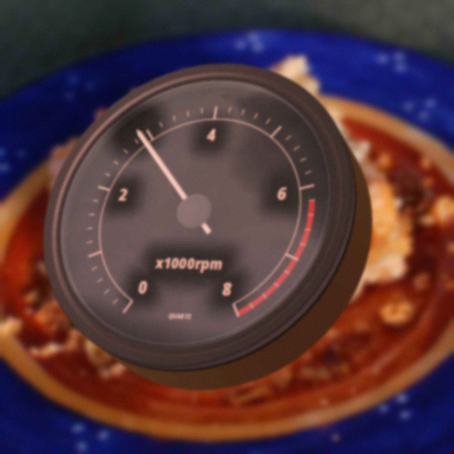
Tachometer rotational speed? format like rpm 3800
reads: rpm 2900
